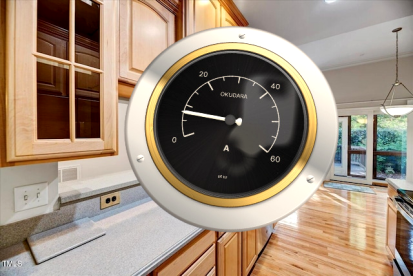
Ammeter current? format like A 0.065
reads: A 7.5
